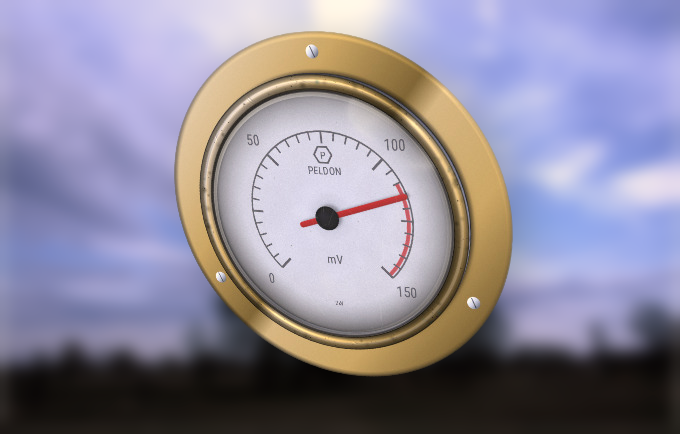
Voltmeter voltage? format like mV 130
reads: mV 115
